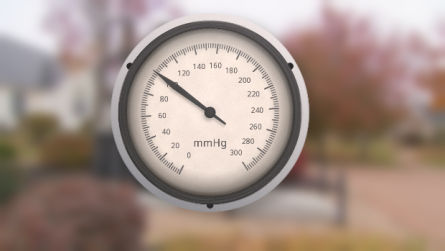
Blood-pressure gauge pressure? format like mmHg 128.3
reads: mmHg 100
